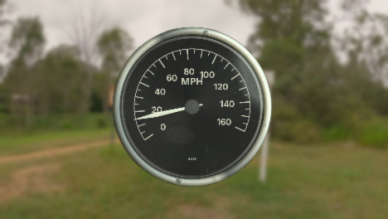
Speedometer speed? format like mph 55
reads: mph 15
